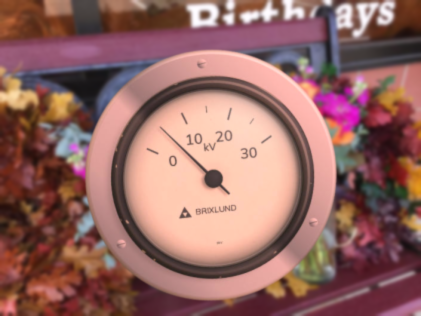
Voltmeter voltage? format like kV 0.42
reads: kV 5
